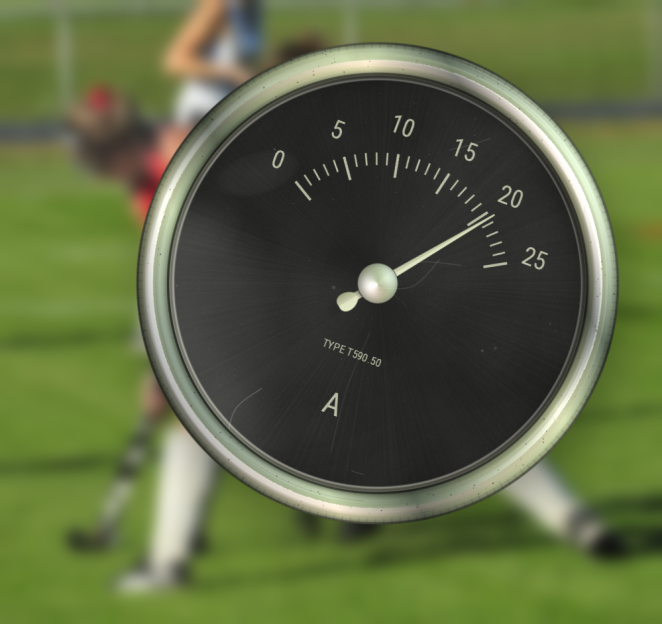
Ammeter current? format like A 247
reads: A 20.5
